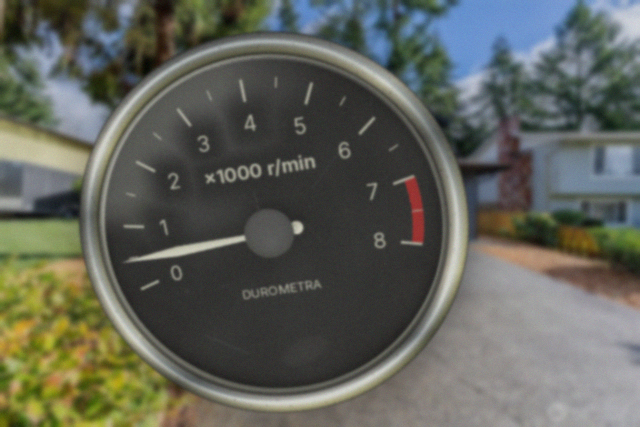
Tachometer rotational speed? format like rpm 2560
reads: rpm 500
